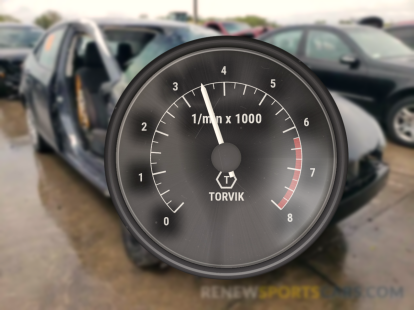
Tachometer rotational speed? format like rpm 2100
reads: rpm 3500
